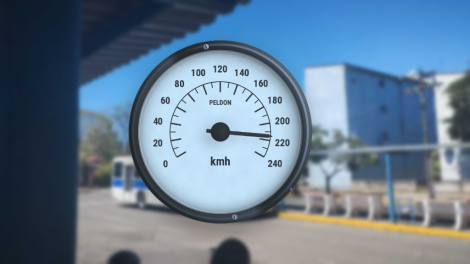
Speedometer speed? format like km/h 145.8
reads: km/h 215
